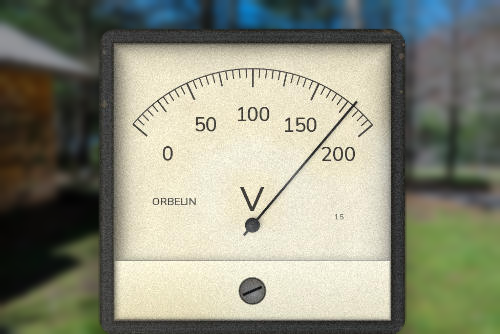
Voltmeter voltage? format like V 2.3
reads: V 180
